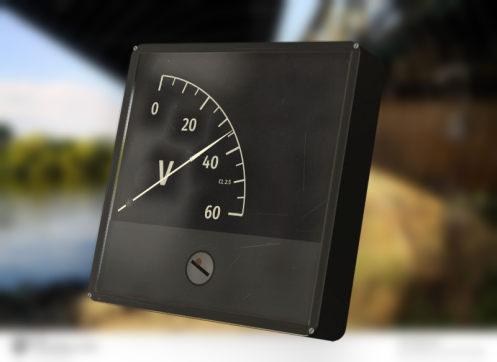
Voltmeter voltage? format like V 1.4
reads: V 35
